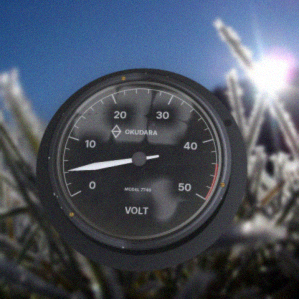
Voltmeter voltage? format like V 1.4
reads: V 4
